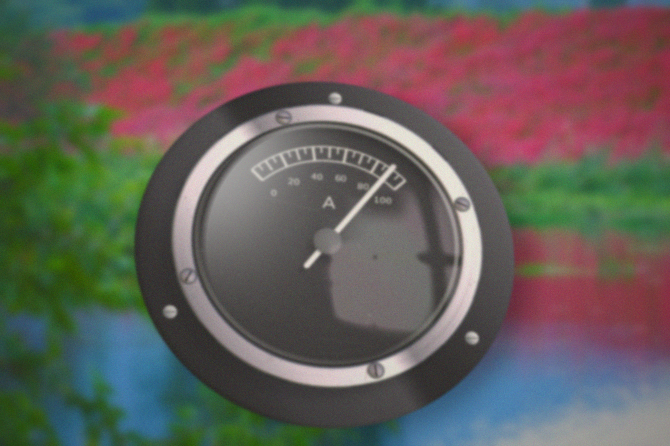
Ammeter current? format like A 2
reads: A 90
